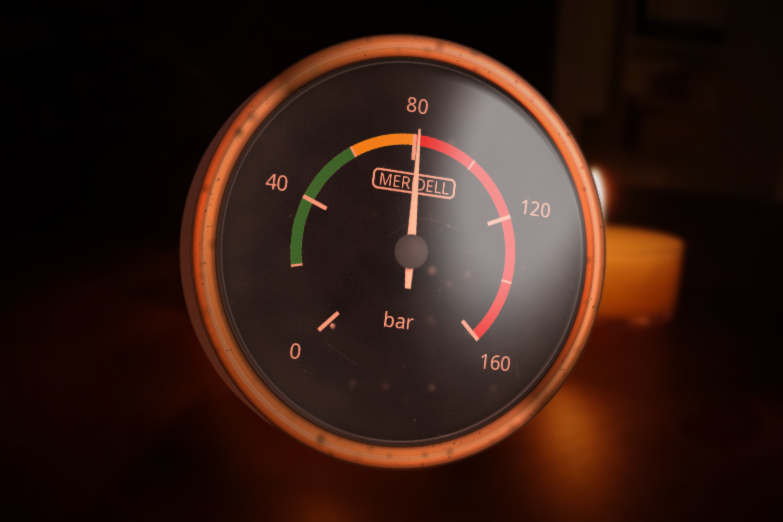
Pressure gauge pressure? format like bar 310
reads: bar 80
